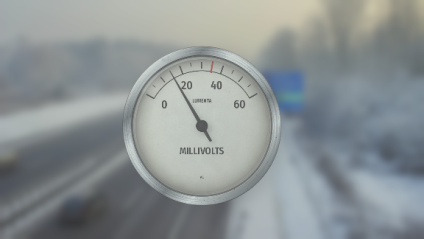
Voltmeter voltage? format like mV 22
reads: mV 15
